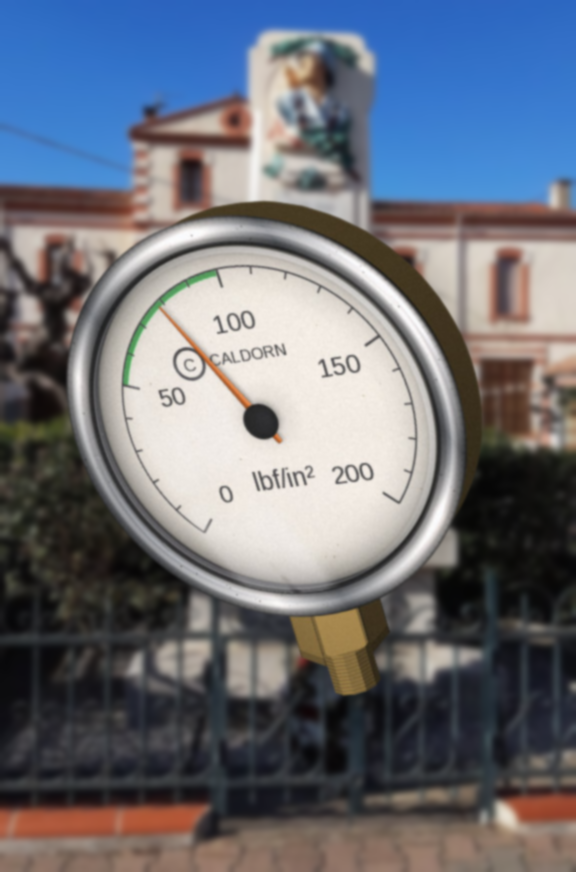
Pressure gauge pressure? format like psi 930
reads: psi 80
